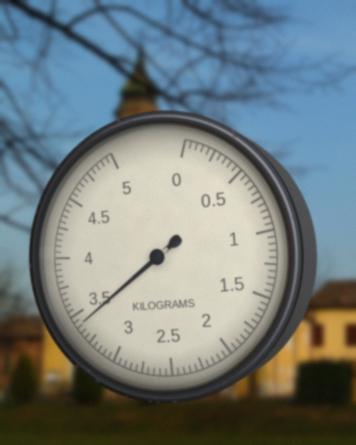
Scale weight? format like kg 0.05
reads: kg 3.4
